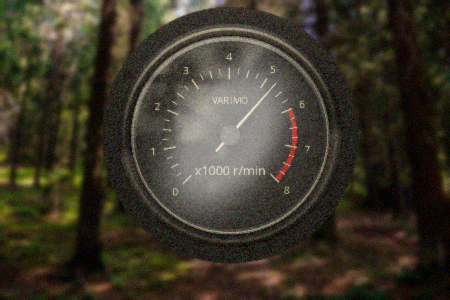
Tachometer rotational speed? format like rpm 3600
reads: rpm 5250
